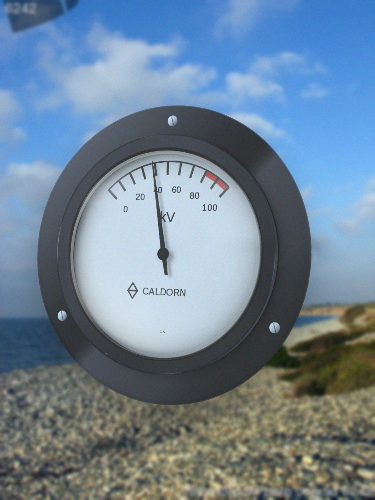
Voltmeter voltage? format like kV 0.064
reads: kV 40
